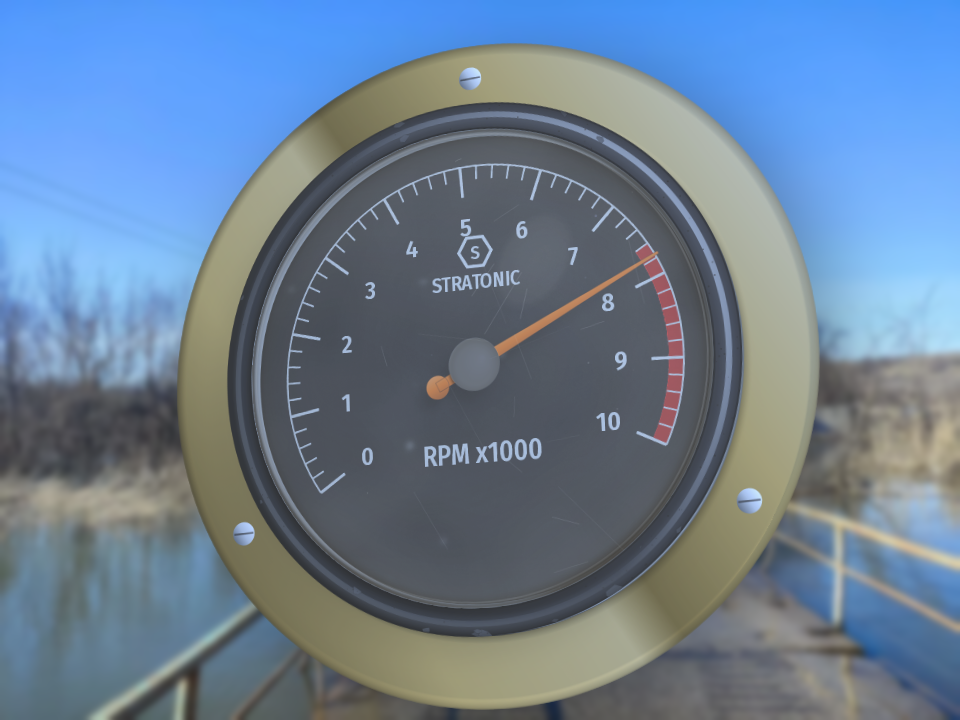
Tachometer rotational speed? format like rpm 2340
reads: rpm 7800
